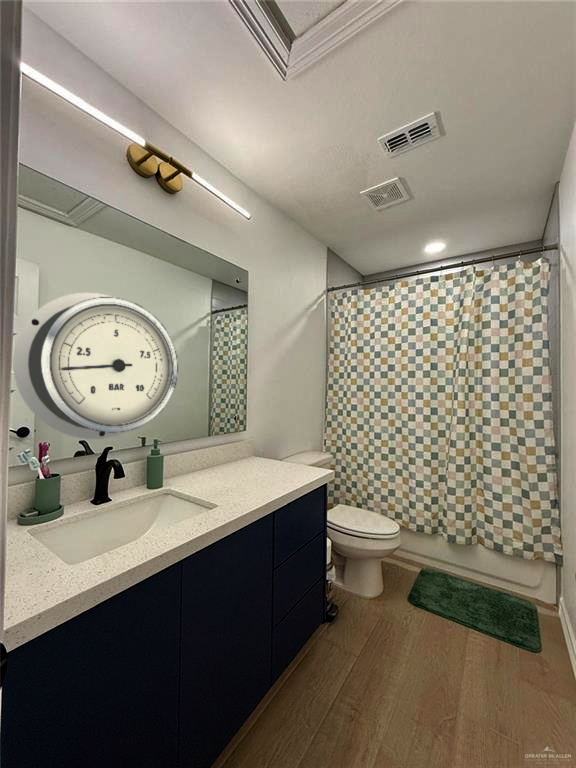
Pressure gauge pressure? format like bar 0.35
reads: bar 1.5
